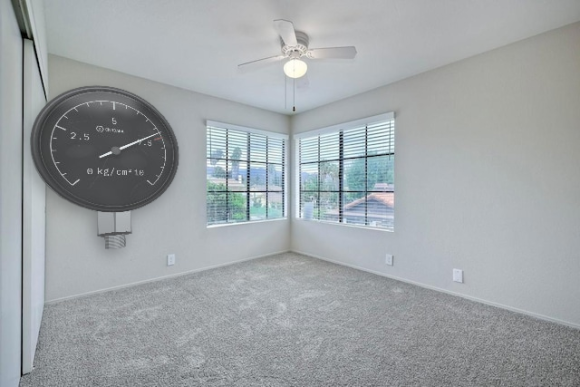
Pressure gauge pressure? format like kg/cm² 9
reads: kg/cm² 7.25
